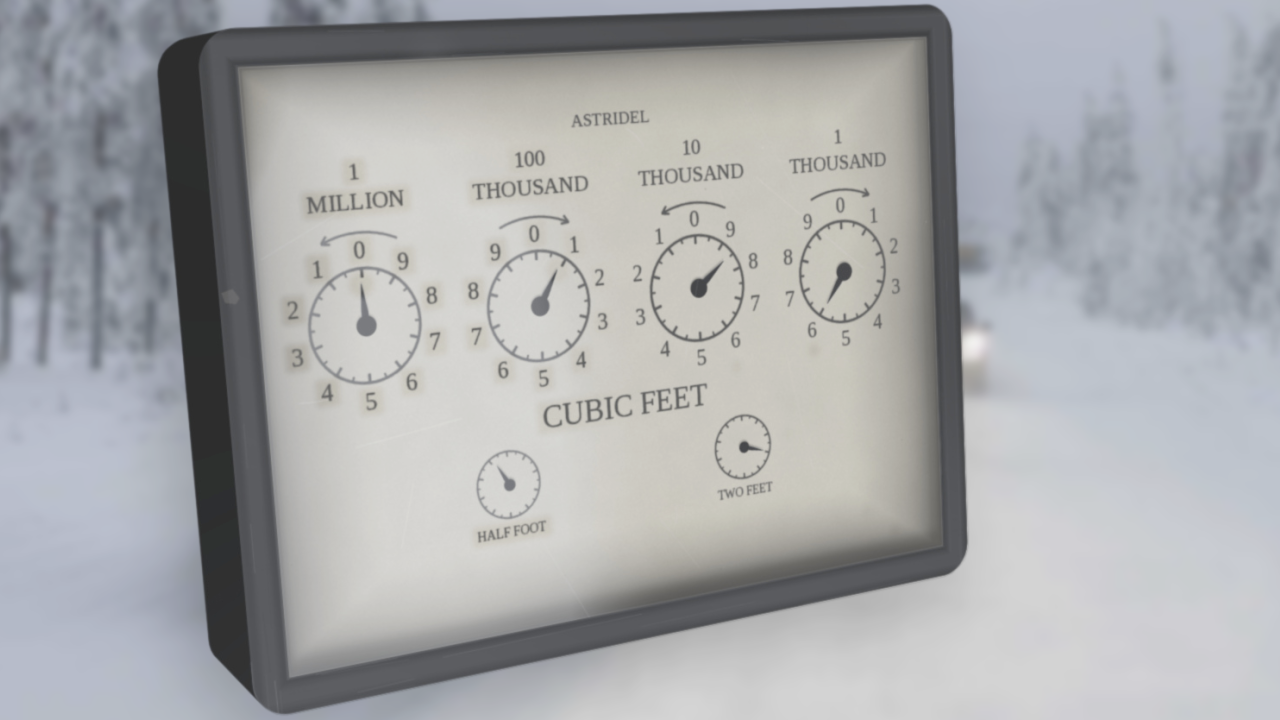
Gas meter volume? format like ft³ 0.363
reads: ft³ 8600
